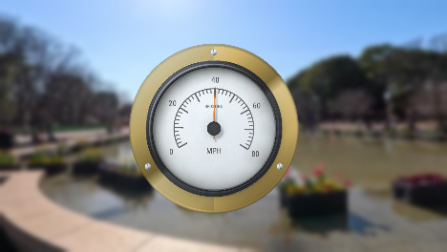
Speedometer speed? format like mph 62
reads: mph 40
